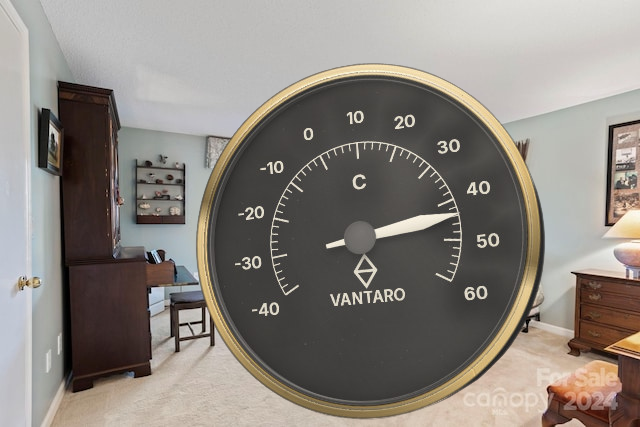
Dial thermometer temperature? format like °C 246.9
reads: °C 44
